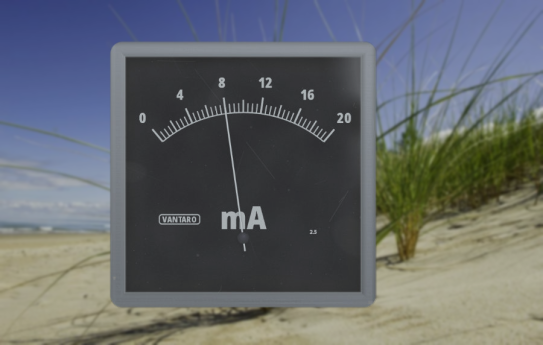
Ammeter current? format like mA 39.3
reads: mA 8
